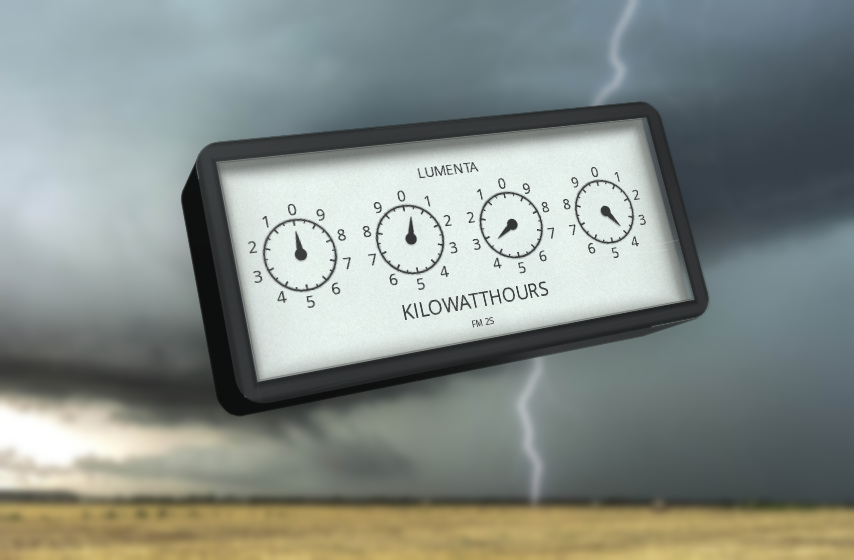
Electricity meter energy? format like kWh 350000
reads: kWh 34
